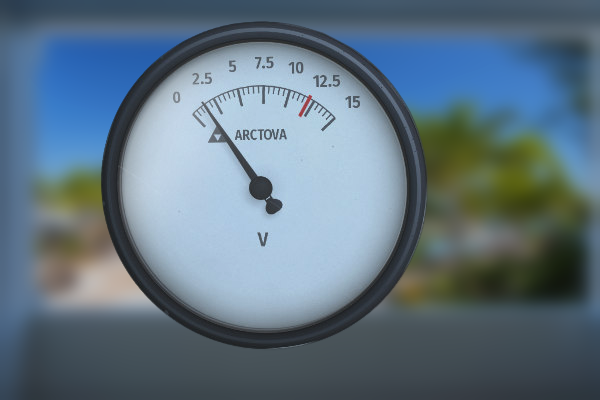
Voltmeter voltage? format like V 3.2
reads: V 1.5
